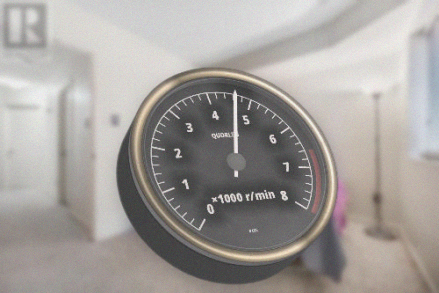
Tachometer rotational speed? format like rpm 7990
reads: rpm 4600
